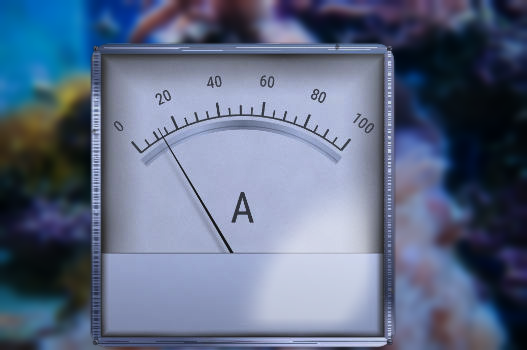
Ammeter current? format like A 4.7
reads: A 12.5
